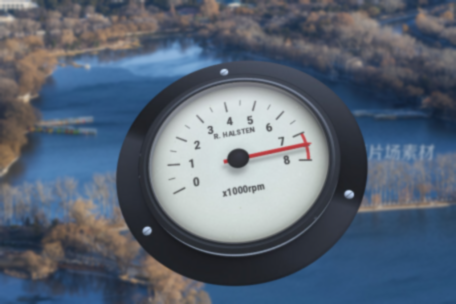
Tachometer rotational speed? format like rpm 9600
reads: rpm 7500
